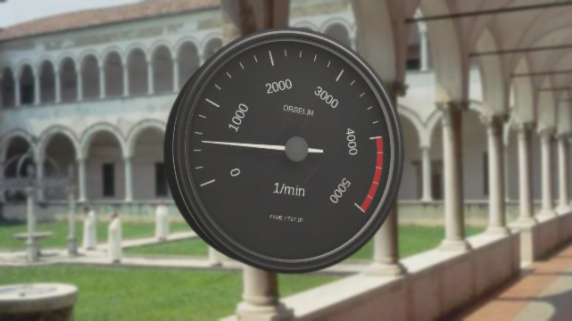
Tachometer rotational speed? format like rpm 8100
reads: rpm 500
